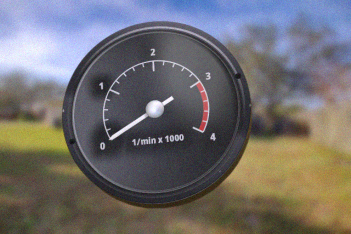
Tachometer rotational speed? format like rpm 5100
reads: rpm 0
